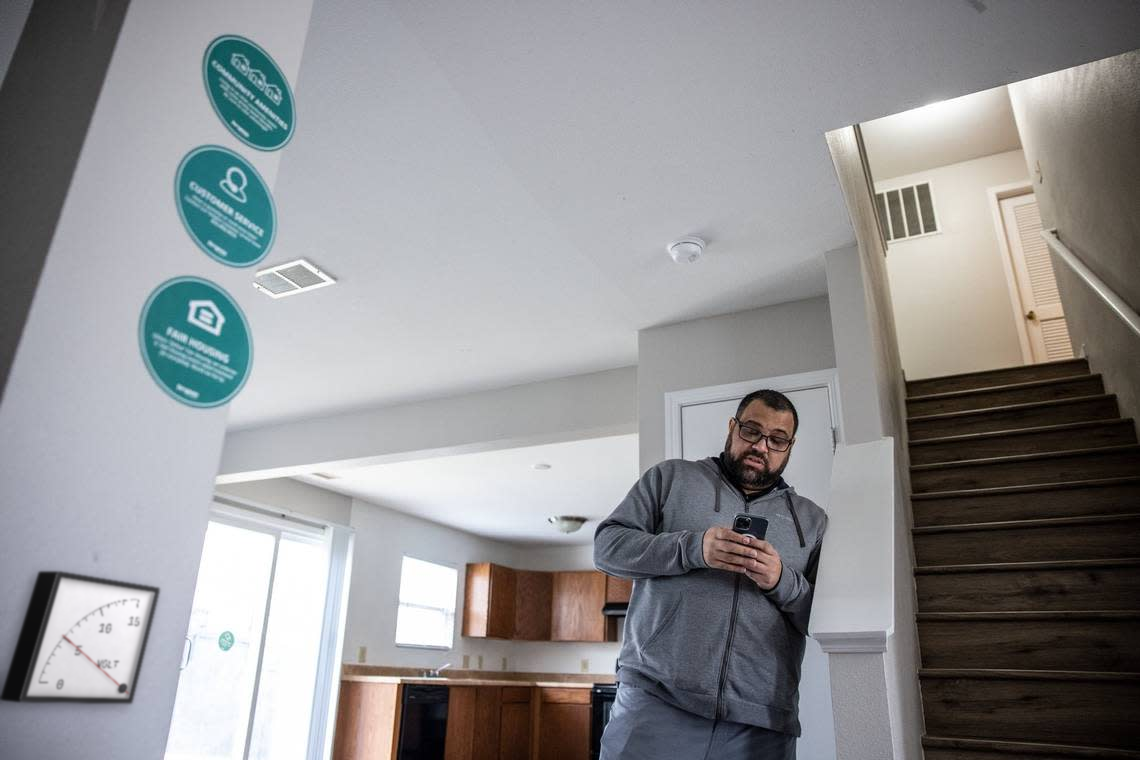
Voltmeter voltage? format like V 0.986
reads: V 5
